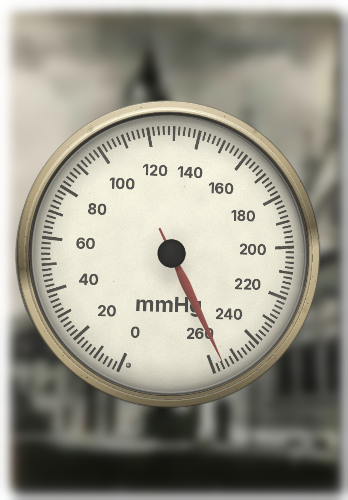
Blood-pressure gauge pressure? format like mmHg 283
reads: mmHg 256
